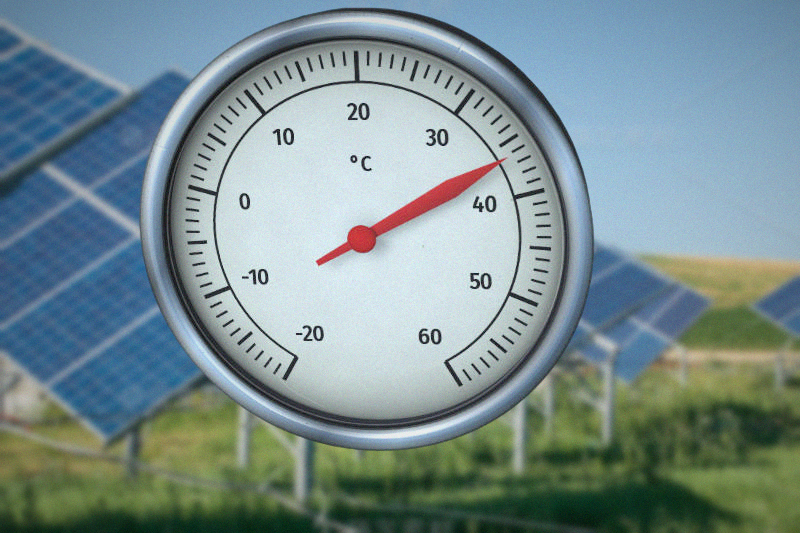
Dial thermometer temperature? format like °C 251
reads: °C 36
